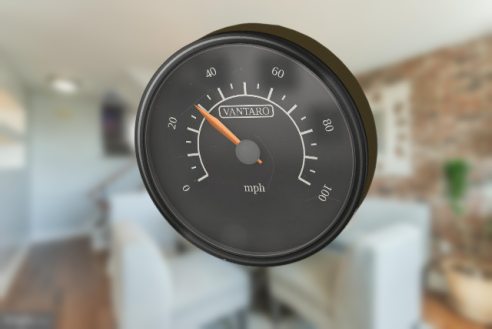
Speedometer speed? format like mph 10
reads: mph 30
